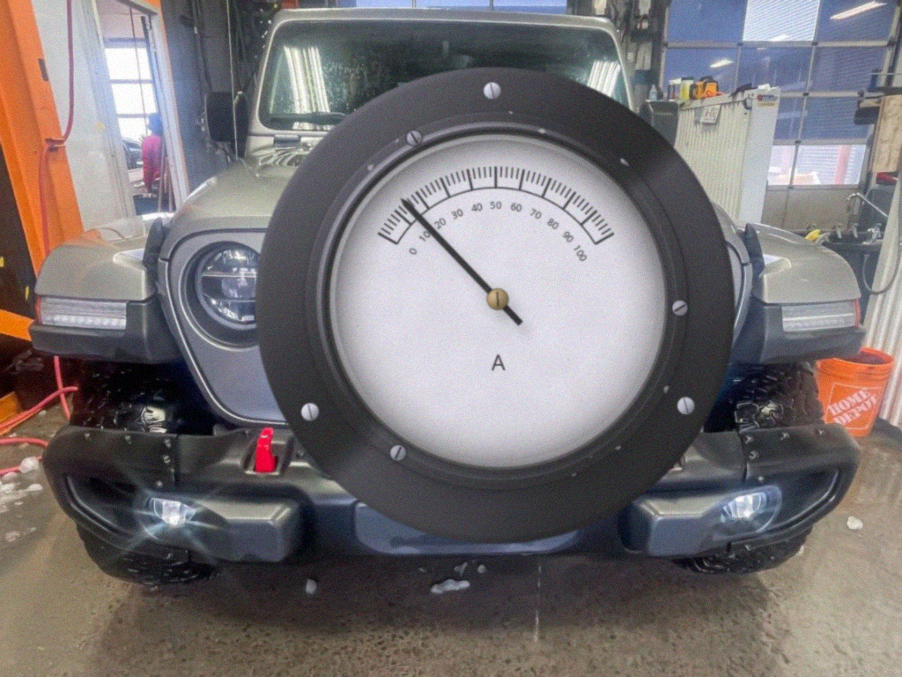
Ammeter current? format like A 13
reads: A 14
